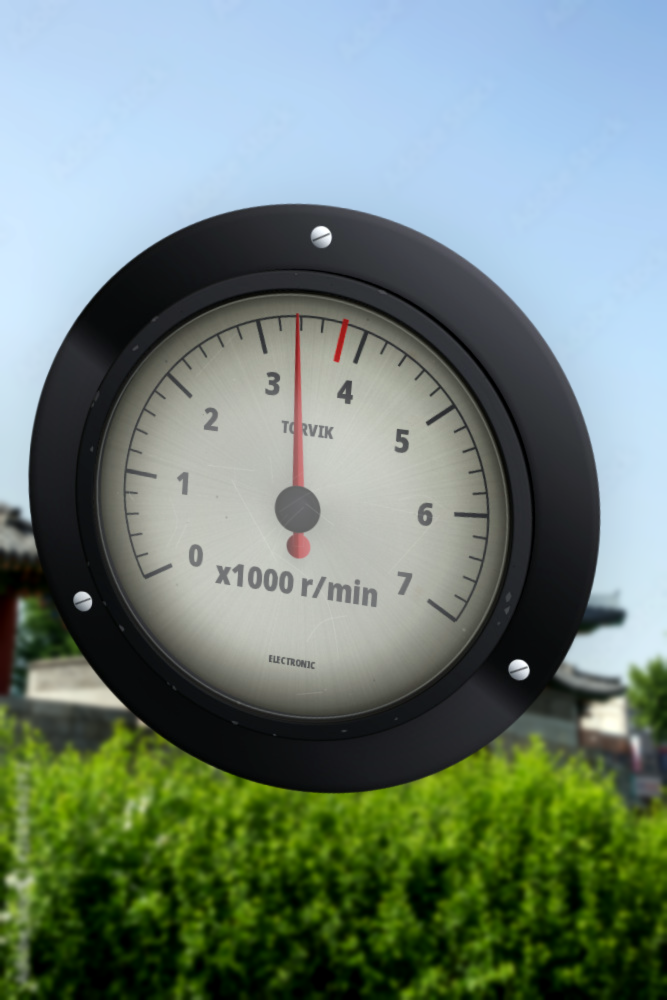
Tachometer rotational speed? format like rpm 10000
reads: rpm 3400
